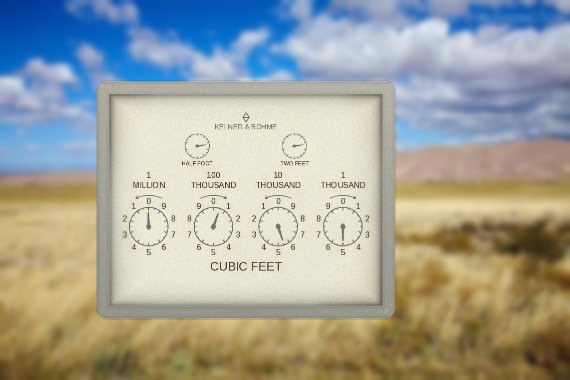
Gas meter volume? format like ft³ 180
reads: ft³ 5500
